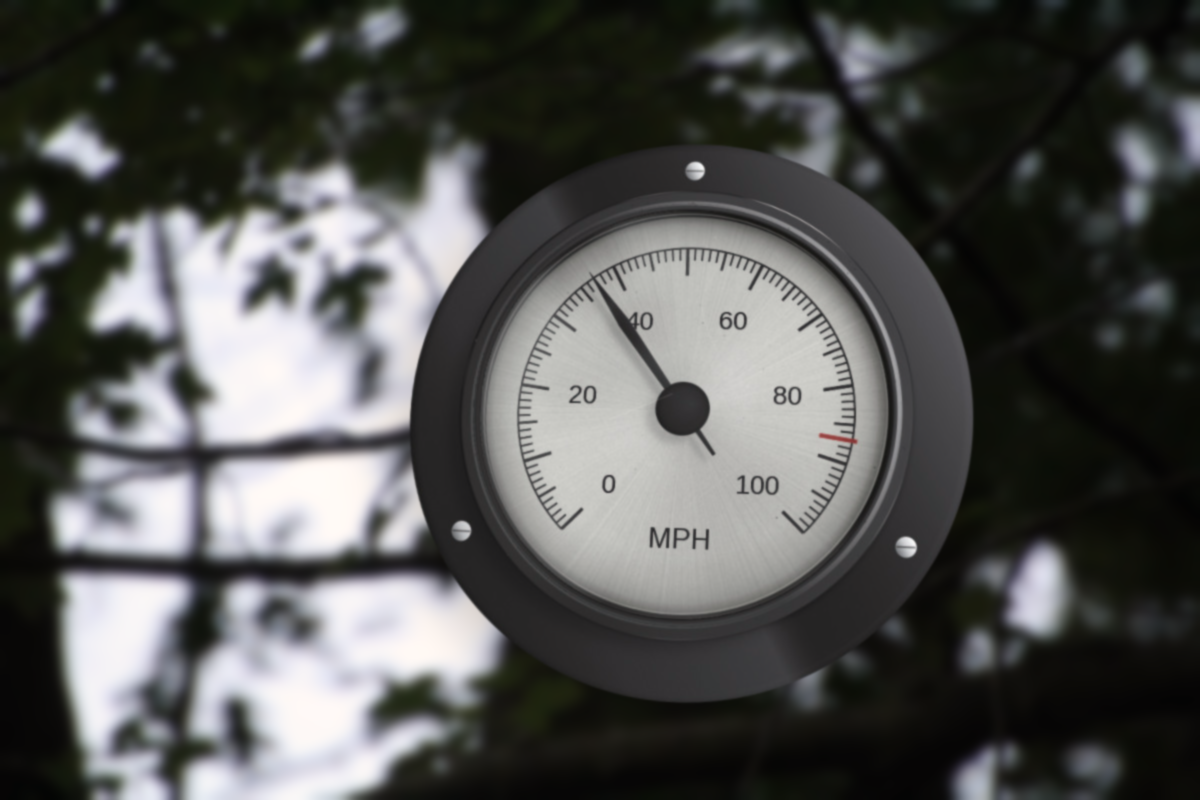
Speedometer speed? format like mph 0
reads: mph 37
